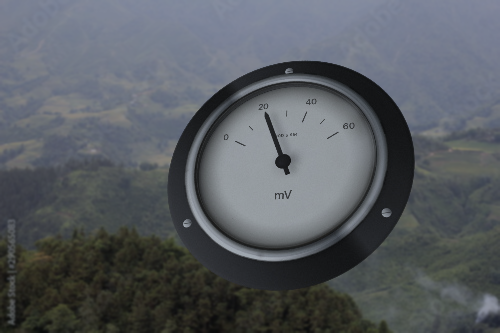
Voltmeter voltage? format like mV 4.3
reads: mV 20
